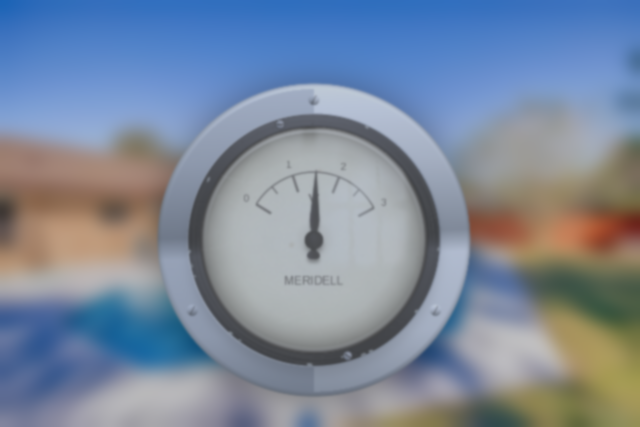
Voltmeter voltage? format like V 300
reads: V 1.5
